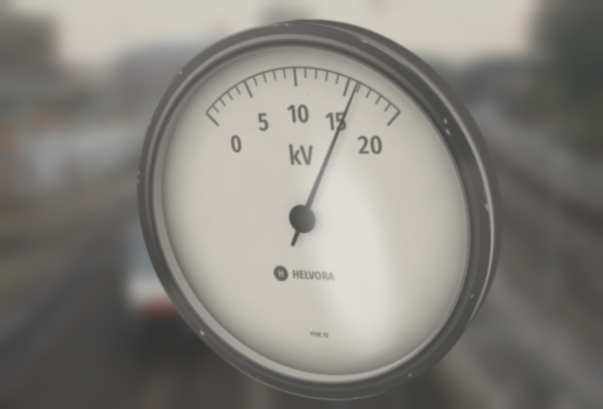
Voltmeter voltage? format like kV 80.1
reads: kV 16
